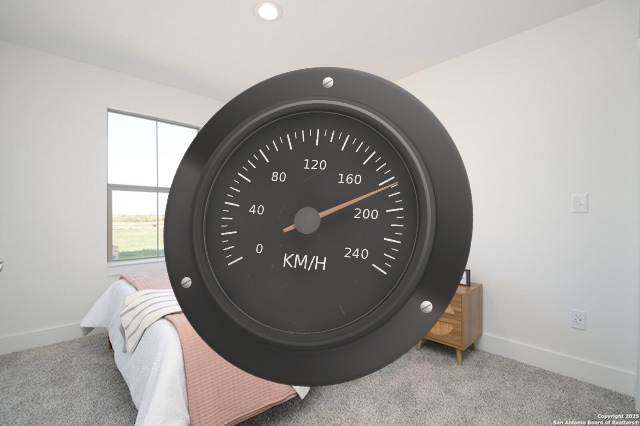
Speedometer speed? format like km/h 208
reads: km/h 185
